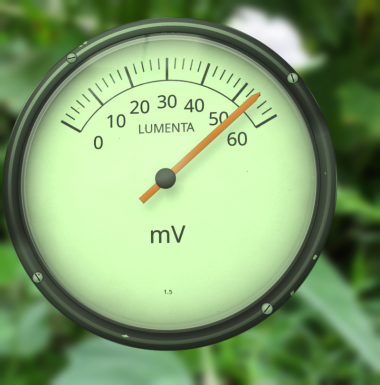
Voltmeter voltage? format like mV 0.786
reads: mV 54
